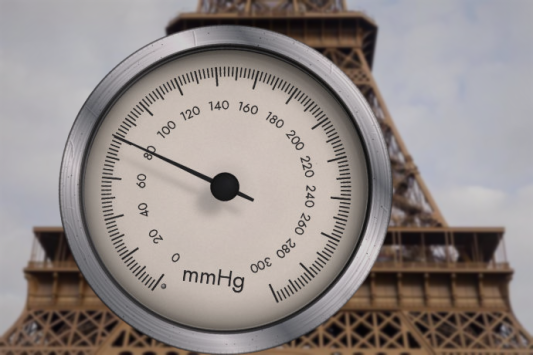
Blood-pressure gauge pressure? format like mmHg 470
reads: mmHg 80
